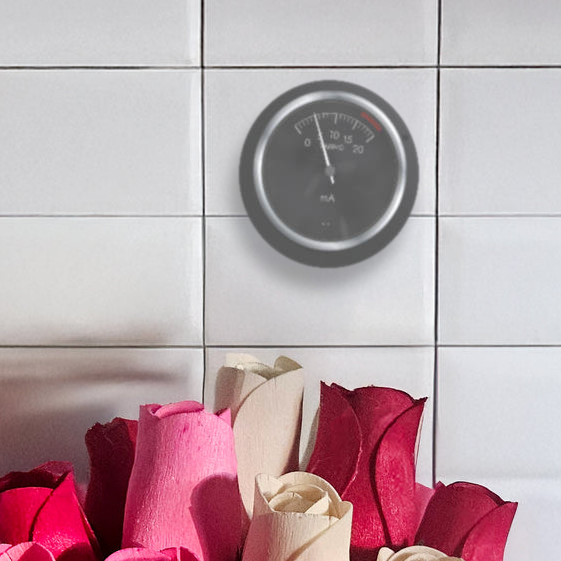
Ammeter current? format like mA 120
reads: mA 5
